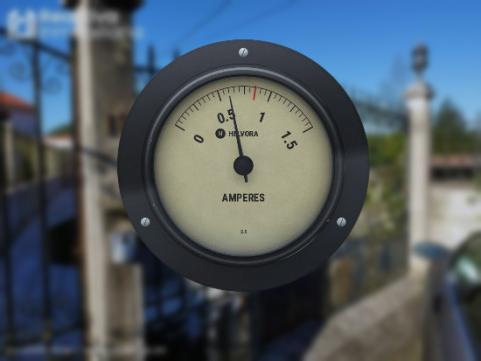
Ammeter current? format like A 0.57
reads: A 0.6
